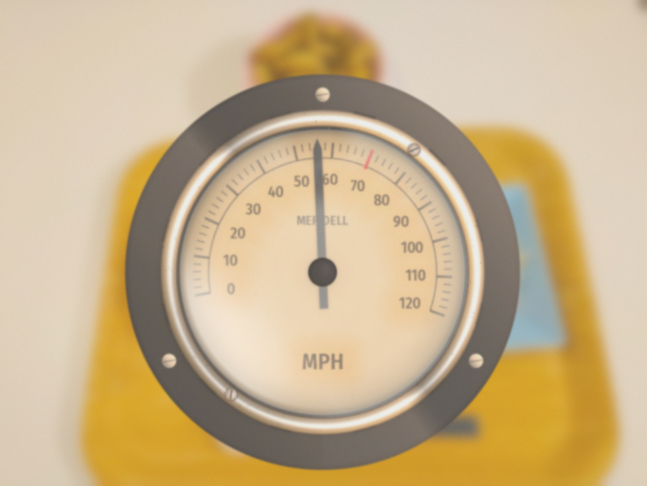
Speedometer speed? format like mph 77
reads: mph 56
